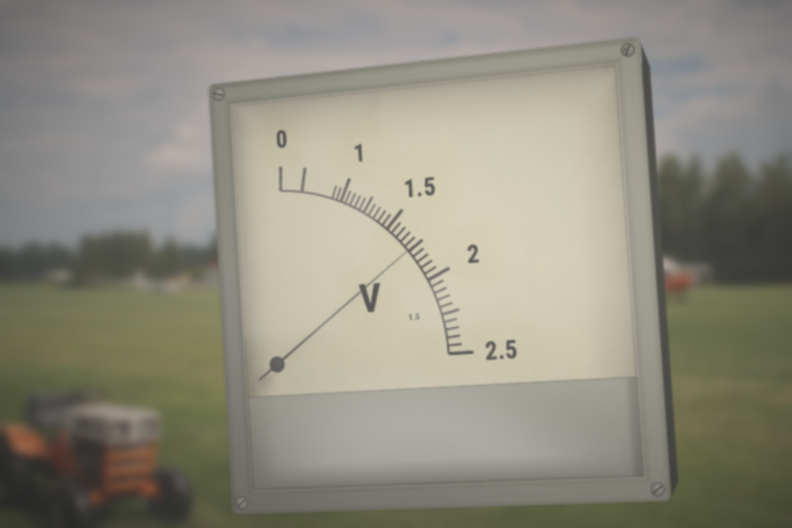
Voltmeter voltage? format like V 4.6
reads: V 1.75
